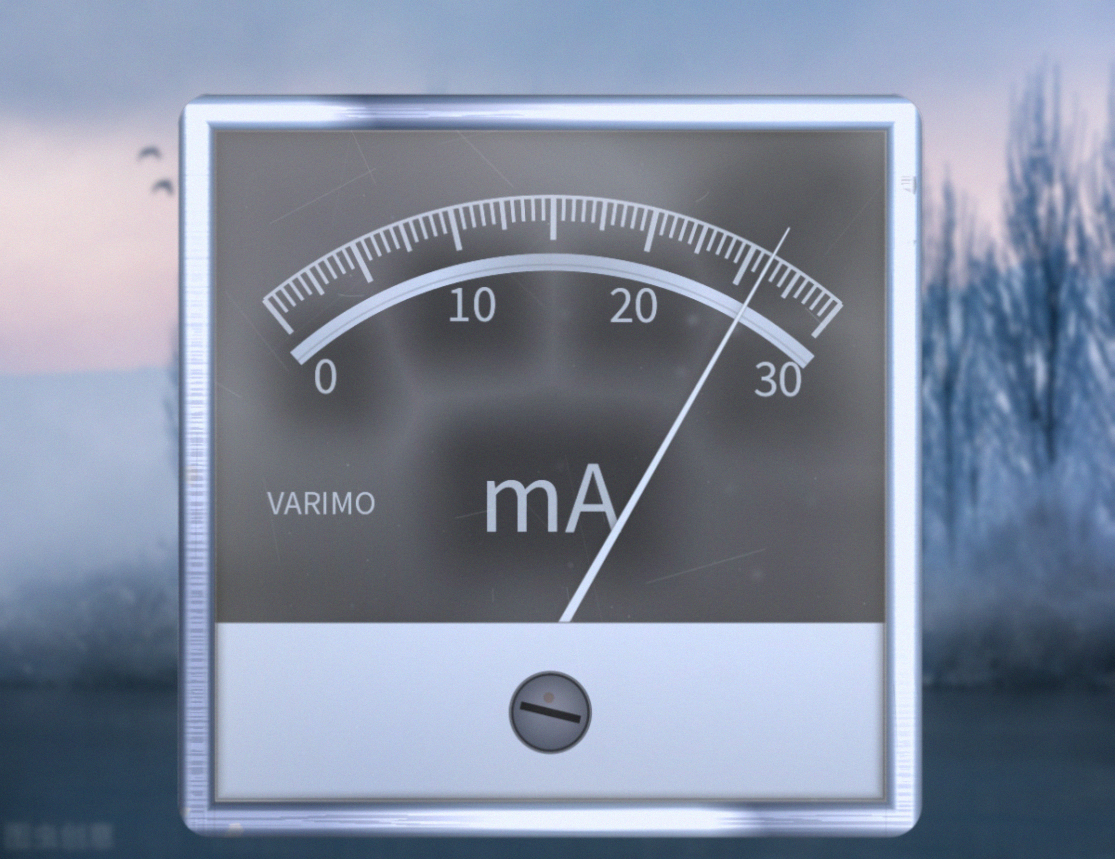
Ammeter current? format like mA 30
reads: mA 26
